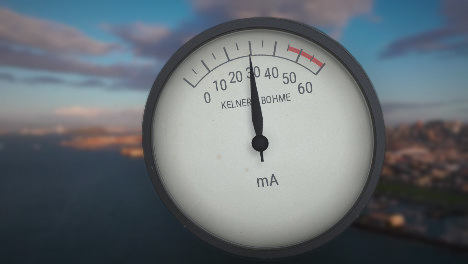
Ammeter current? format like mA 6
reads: mA 30
